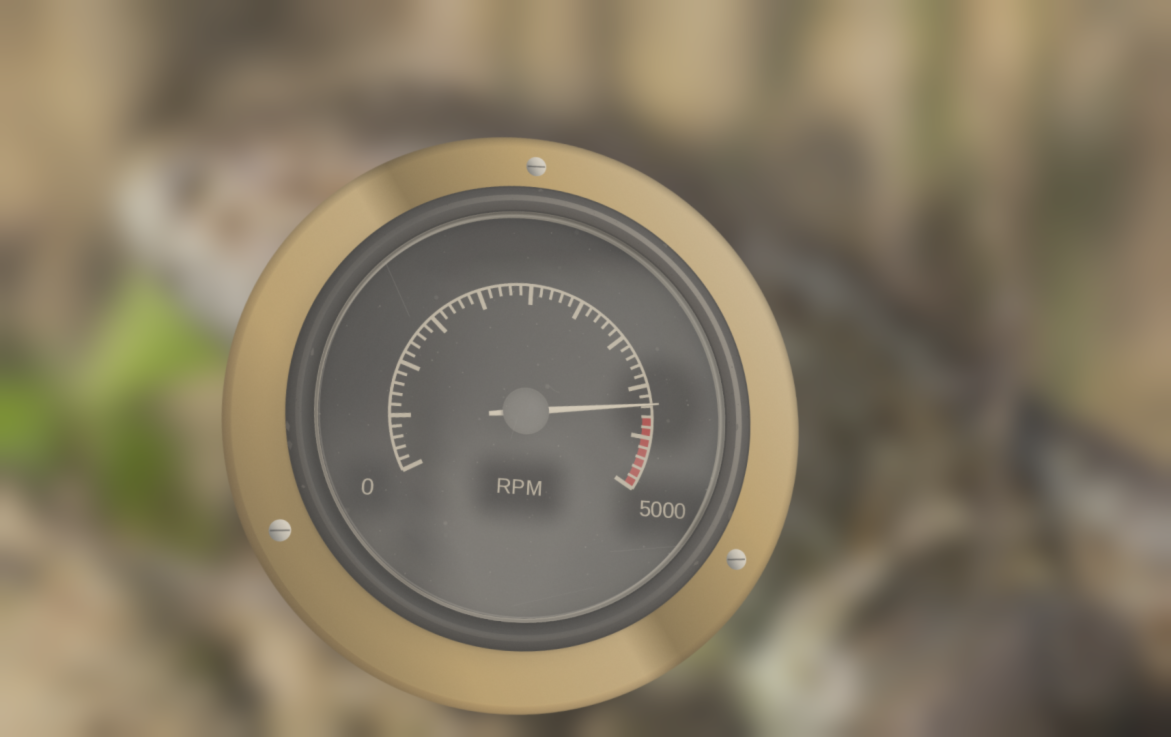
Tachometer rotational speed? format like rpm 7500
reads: rpm 4200
